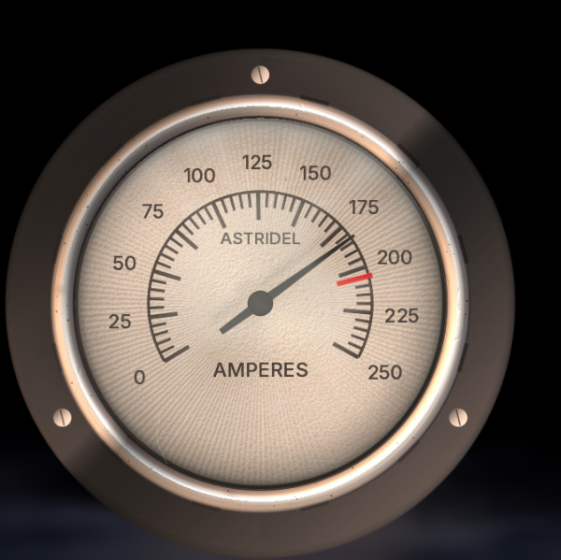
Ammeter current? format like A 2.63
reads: A 182.5
